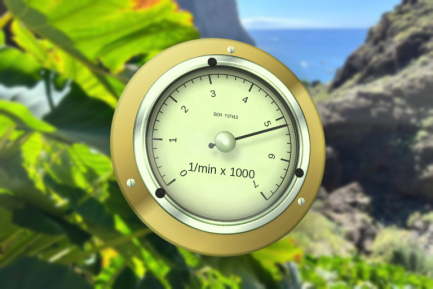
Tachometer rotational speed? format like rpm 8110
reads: rpm 5200
